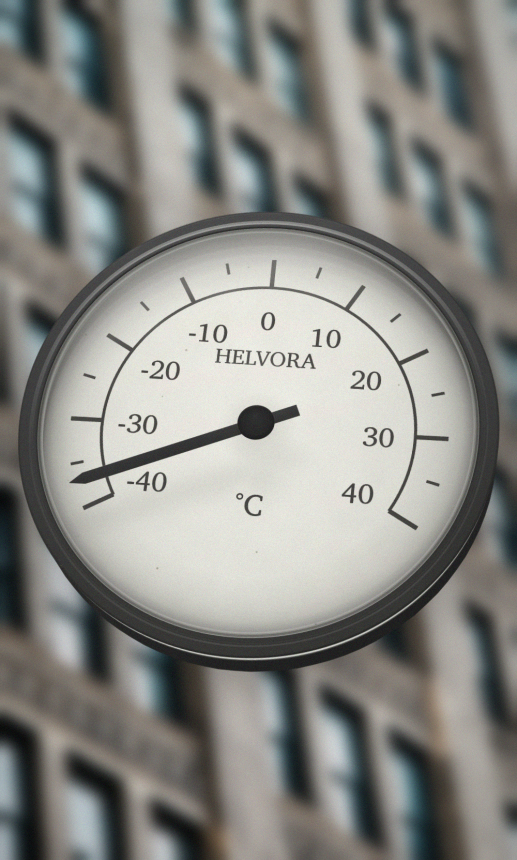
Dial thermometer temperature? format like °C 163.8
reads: °C -37.5
